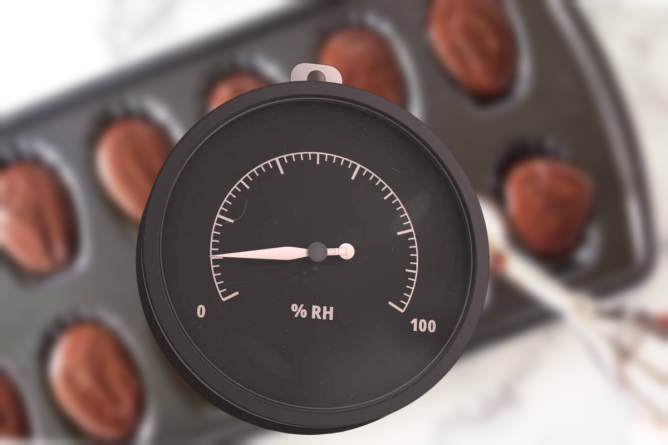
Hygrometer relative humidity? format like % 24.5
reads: % 10
